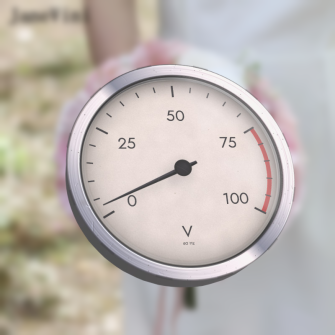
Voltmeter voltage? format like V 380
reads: V 2.5
